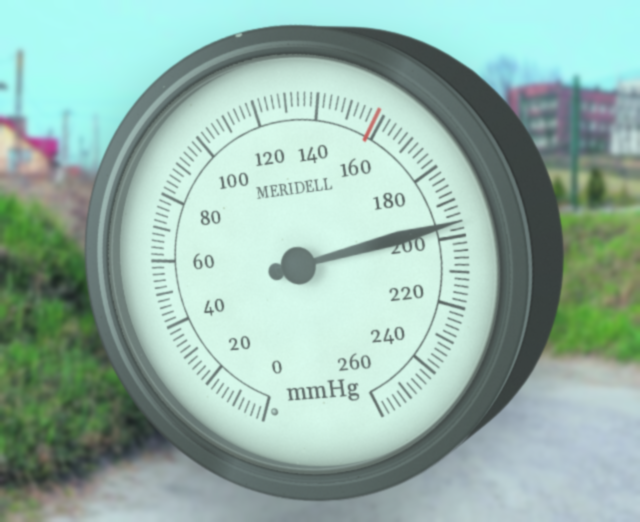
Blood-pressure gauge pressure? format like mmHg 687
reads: mmHg 196
